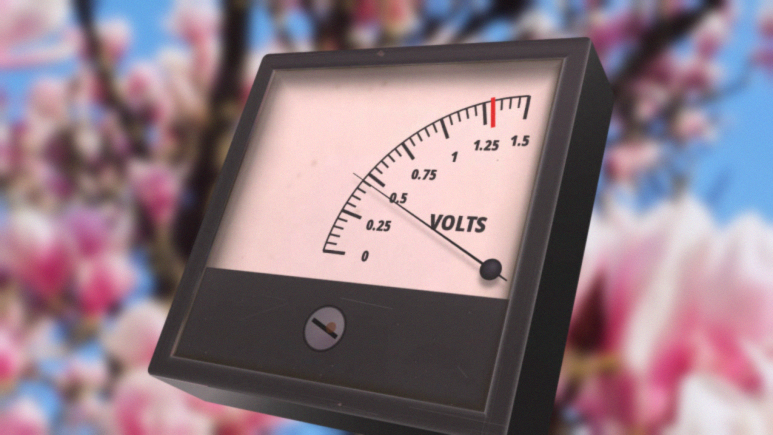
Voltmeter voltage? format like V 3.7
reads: V 0.45
